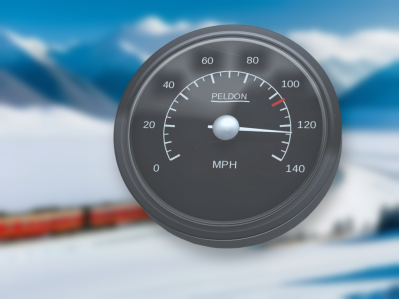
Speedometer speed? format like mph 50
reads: mph 125
